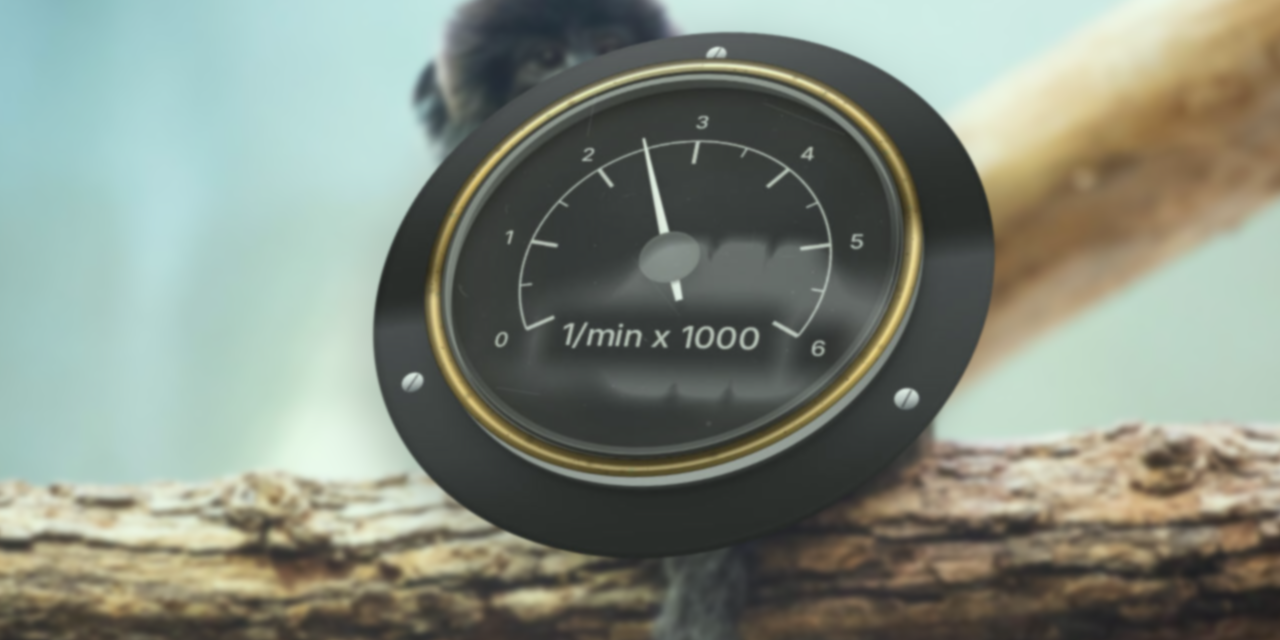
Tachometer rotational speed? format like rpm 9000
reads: rpm 2500
